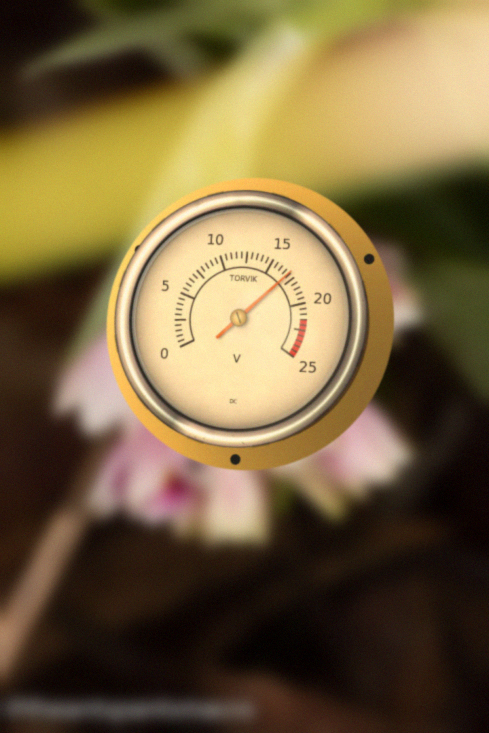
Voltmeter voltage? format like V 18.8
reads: V 17
